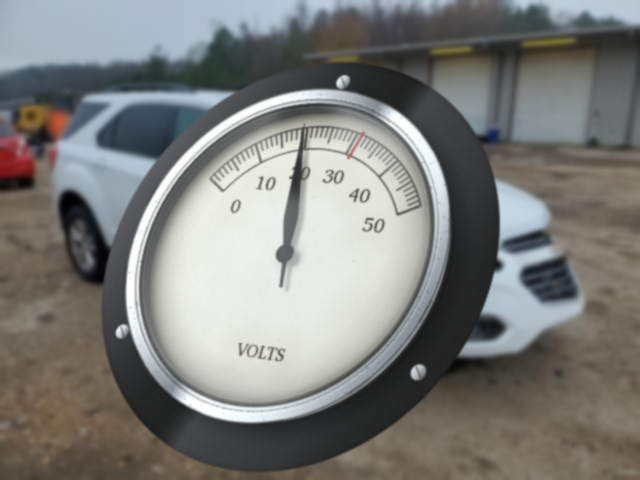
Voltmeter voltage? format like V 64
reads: V 20
